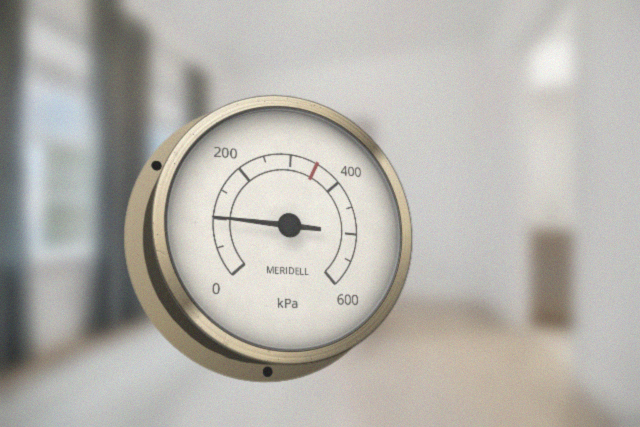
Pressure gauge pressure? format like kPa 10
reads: kPa 100
